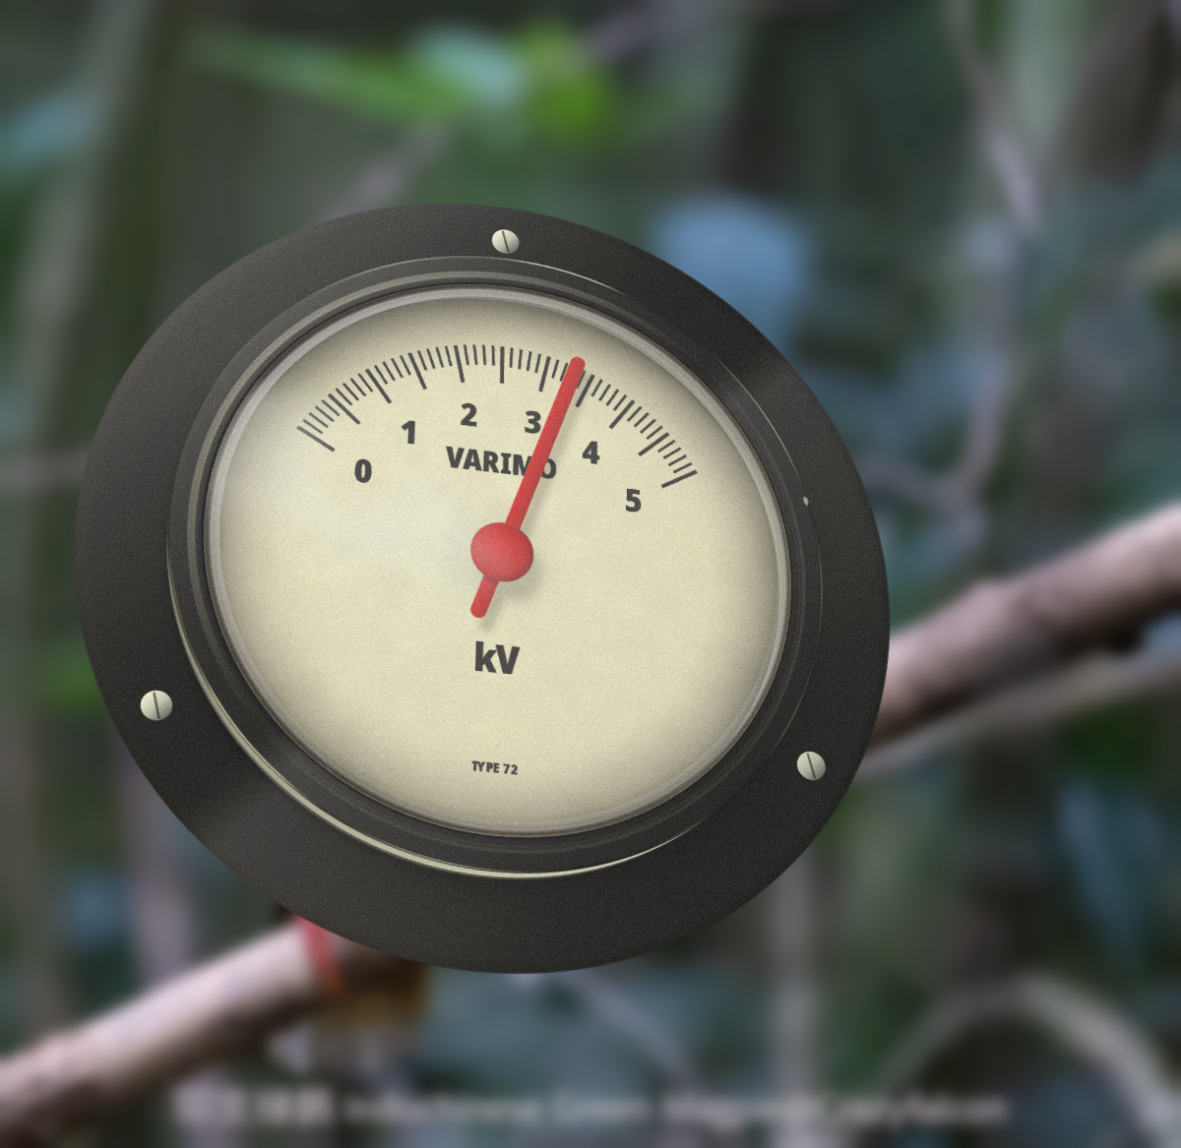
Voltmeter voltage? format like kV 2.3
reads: kV 3.3
